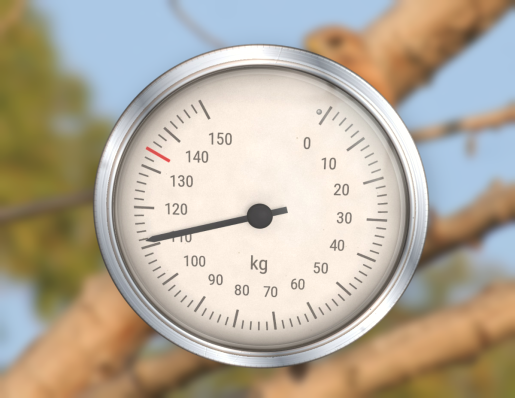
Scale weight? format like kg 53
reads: kg 112
